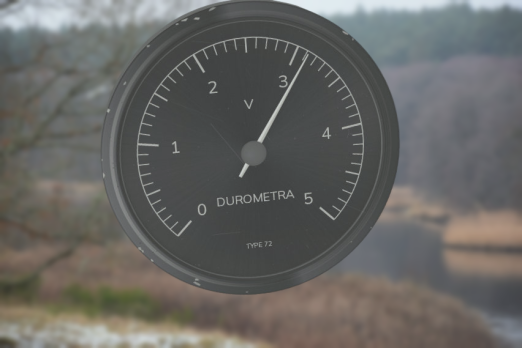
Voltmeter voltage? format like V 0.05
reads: V 3.1
